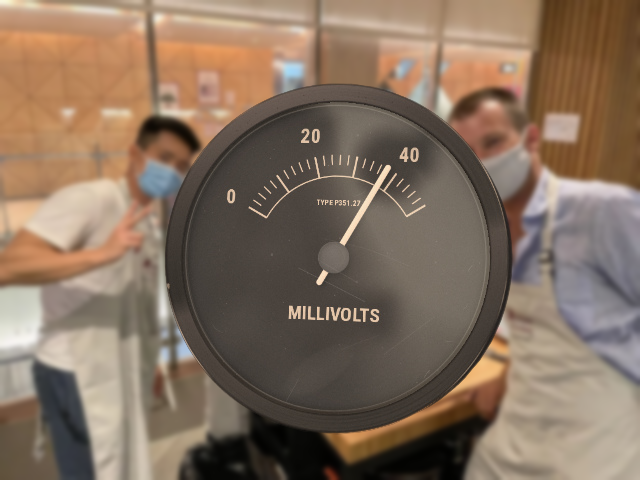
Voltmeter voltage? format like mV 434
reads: mV 38
